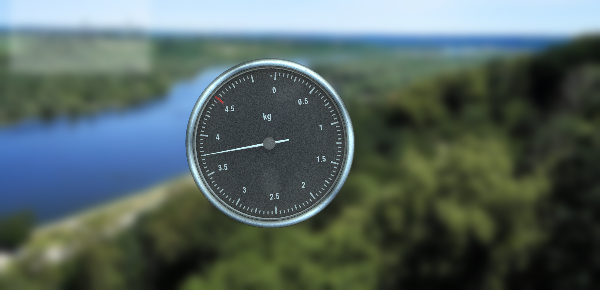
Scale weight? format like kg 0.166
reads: kg 3.75
